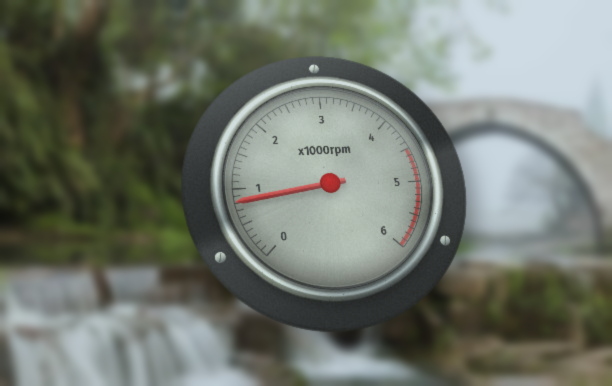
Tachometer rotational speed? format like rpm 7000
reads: rpm 800
